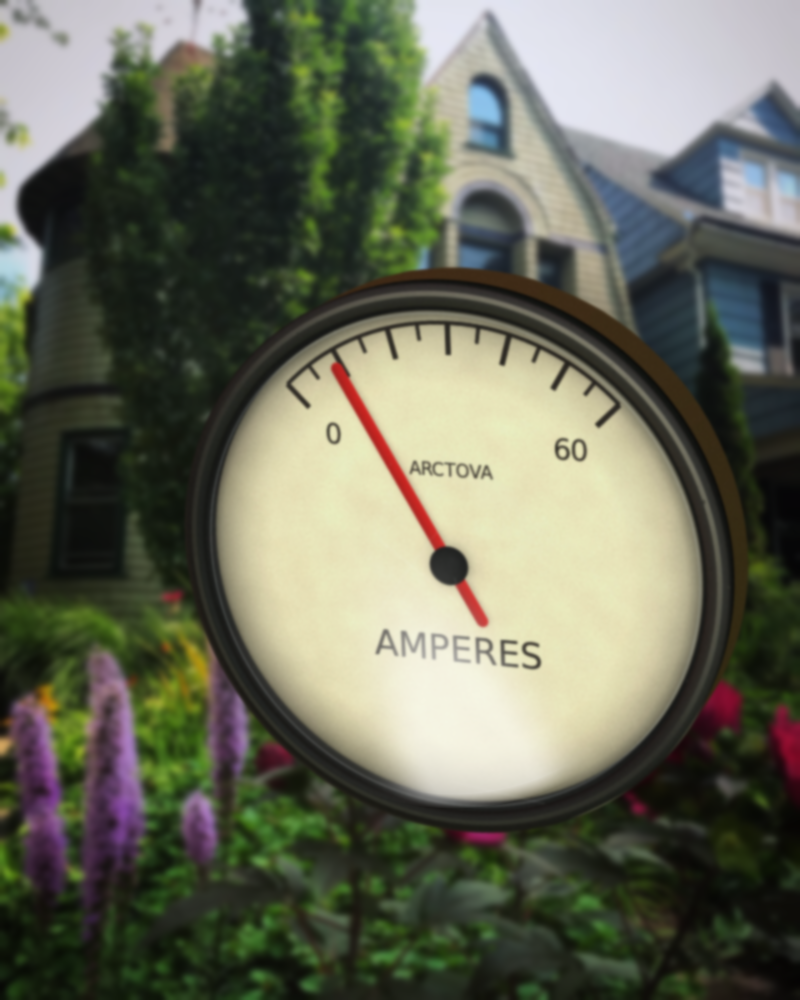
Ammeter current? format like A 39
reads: A 10
